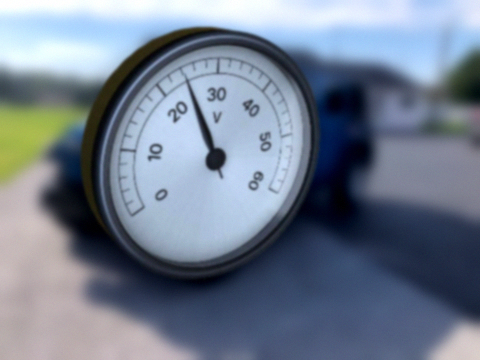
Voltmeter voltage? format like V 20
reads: V 24
